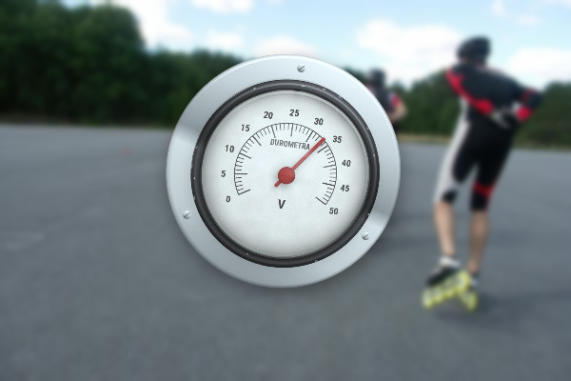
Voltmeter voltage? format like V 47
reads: V 33
